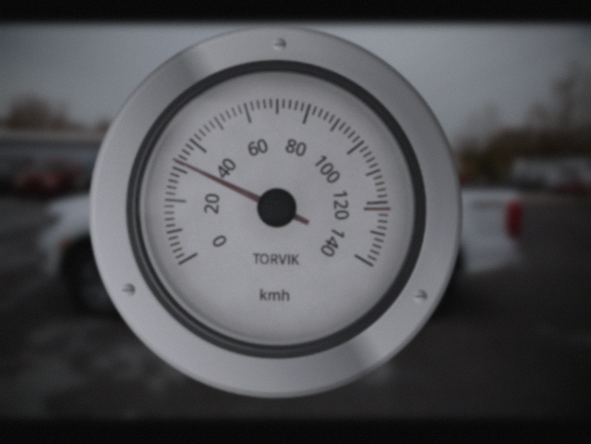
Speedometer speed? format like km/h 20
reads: km/h 32
